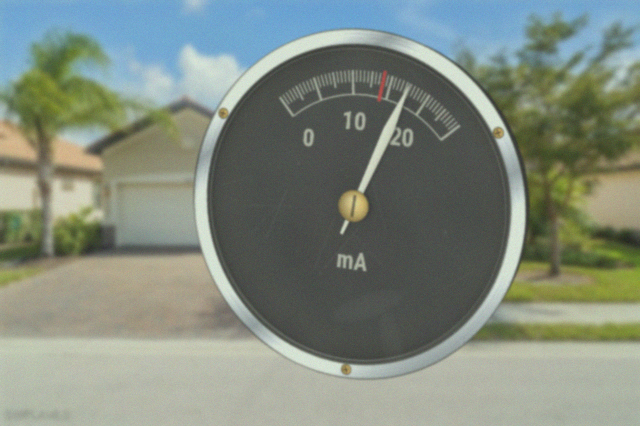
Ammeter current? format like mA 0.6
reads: mA 17.5
